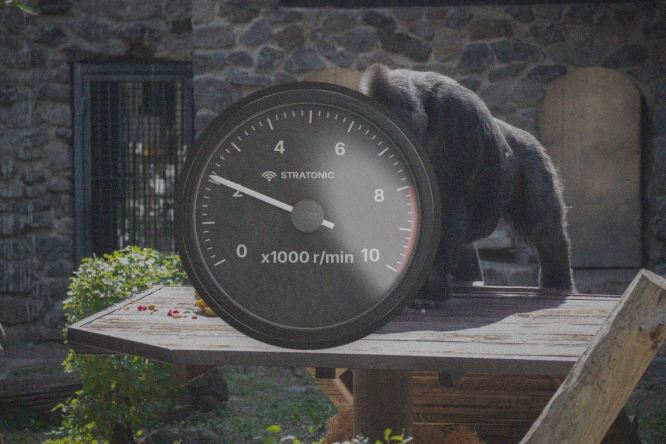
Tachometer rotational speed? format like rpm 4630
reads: rpm 2100
